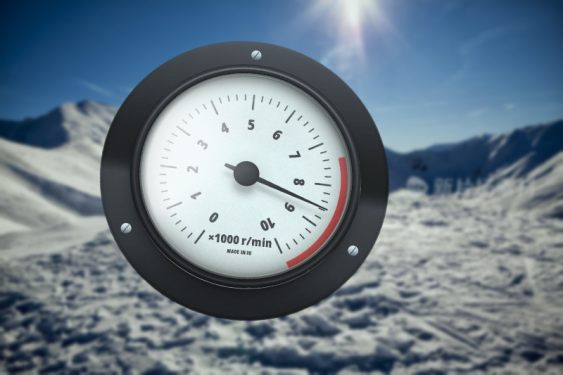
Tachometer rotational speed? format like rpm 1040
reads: rpm 8600
